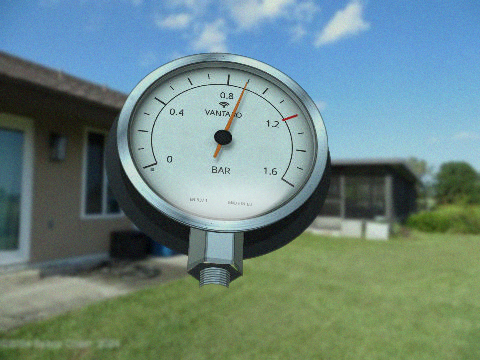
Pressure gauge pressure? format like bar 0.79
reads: bar 0.9
